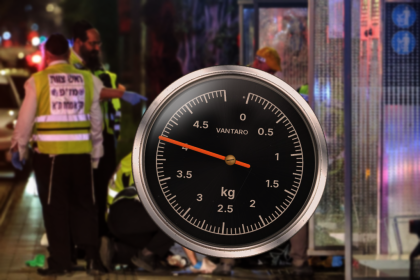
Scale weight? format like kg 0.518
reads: kg 4
